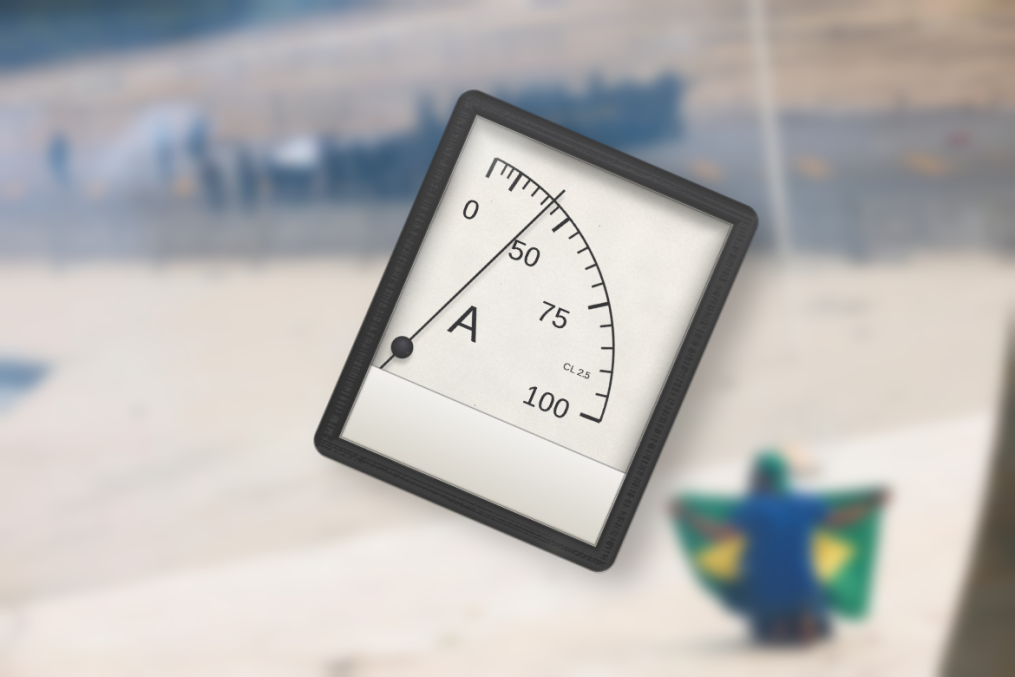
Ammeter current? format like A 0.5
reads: A 42.5
